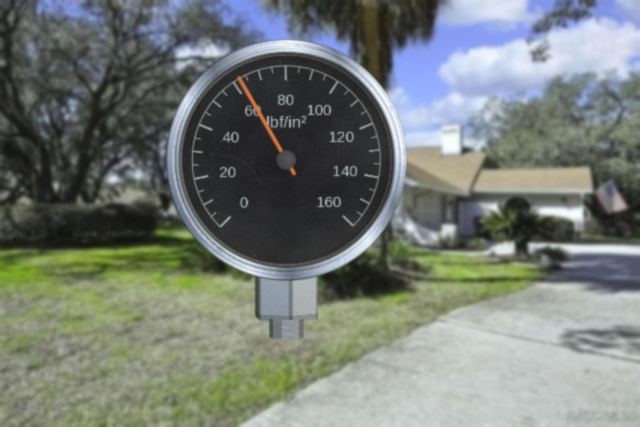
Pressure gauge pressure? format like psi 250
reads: psi 62.5
